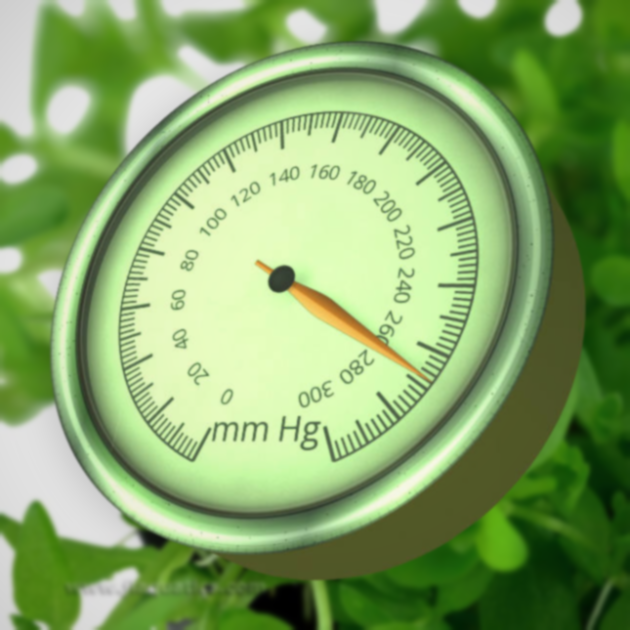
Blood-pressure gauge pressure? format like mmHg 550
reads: mmHg 268
